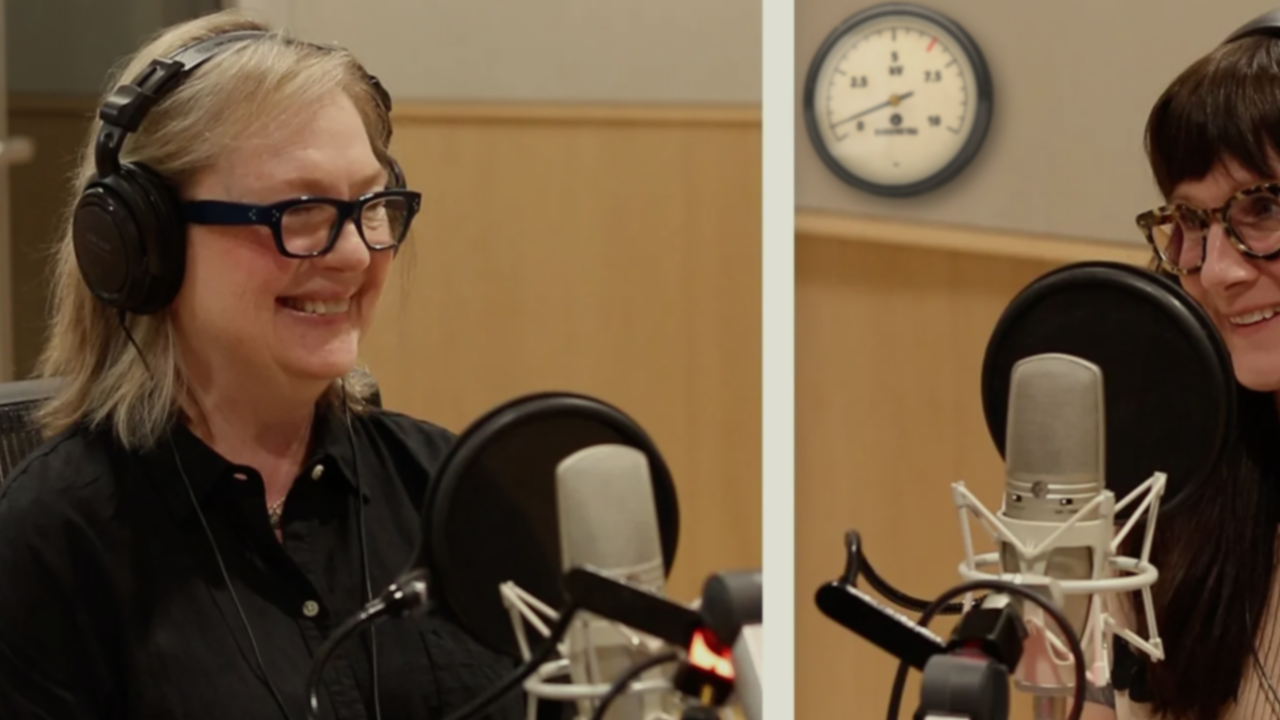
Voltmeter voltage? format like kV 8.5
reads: kV 0.5
